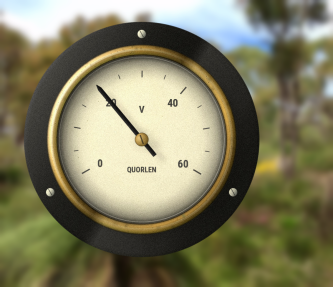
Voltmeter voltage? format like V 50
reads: V 20
